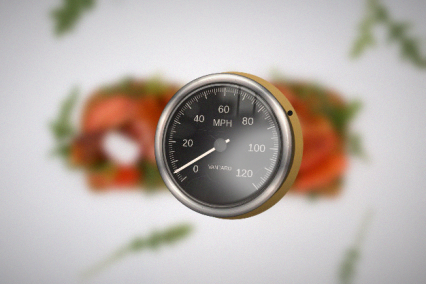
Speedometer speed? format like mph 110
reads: mph 5
